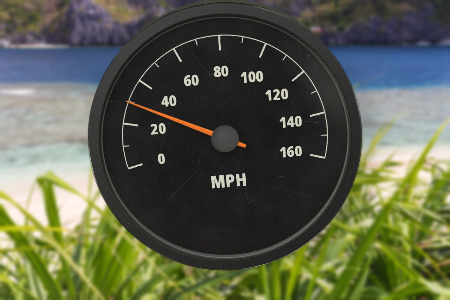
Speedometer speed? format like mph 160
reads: mph 30
